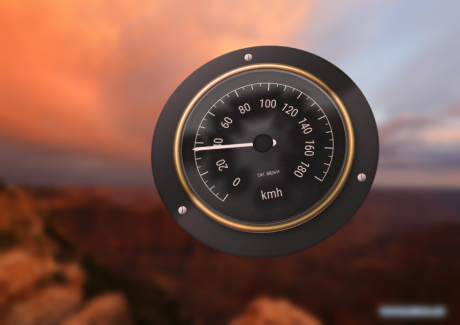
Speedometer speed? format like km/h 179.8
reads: km/h 35
